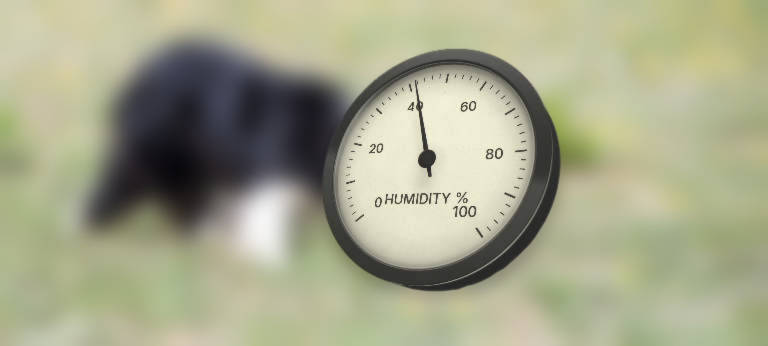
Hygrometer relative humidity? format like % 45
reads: % 42
